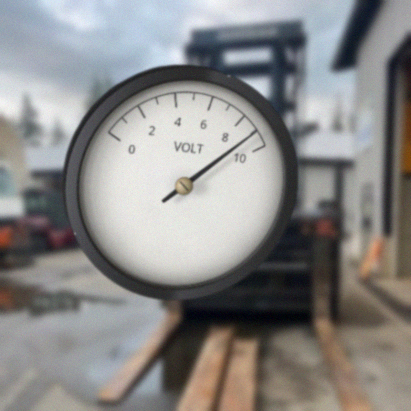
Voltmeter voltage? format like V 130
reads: V 9
